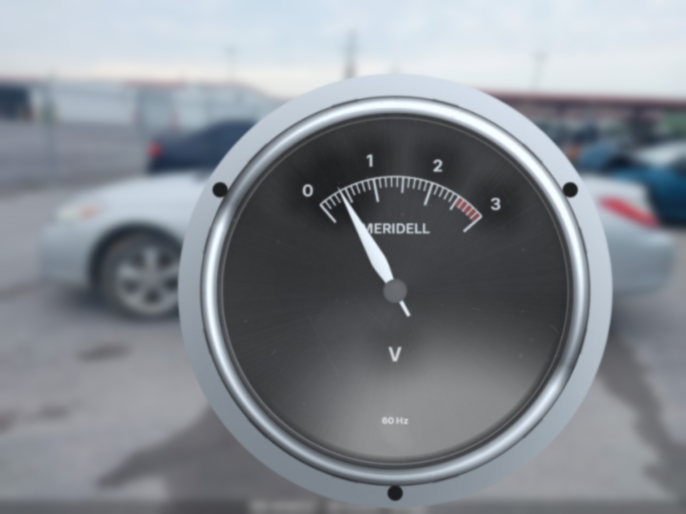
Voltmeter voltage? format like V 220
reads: V 0.4
